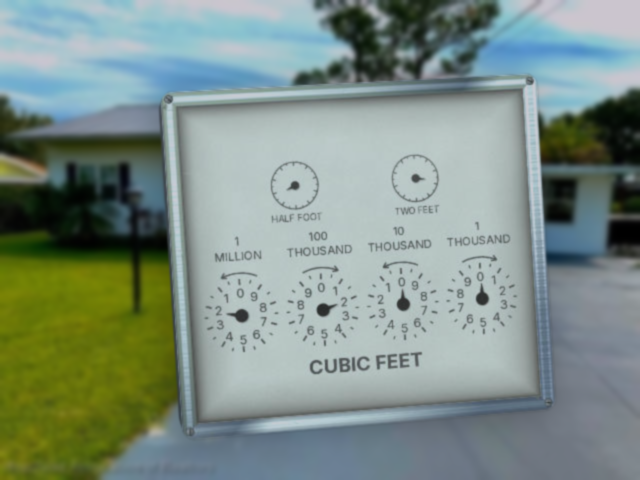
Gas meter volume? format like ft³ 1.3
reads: ft³ 220000
